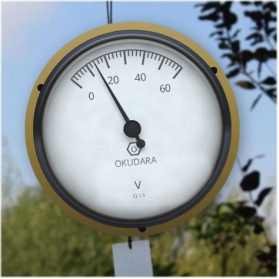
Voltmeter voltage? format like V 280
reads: V 14
